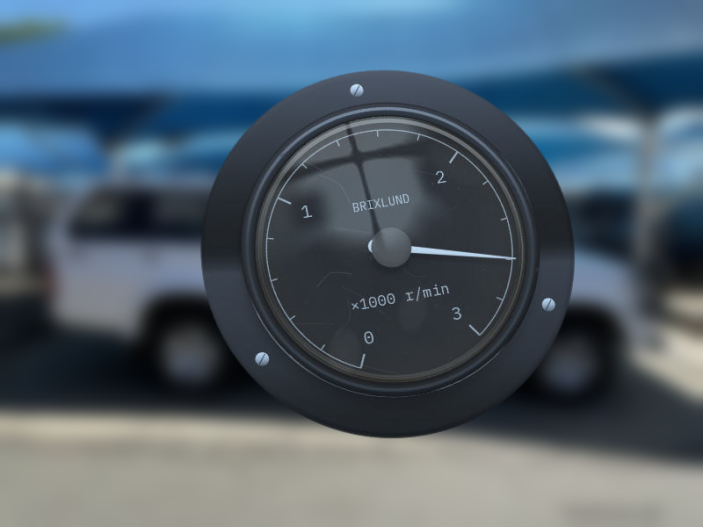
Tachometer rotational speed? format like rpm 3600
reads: rpm 2600
